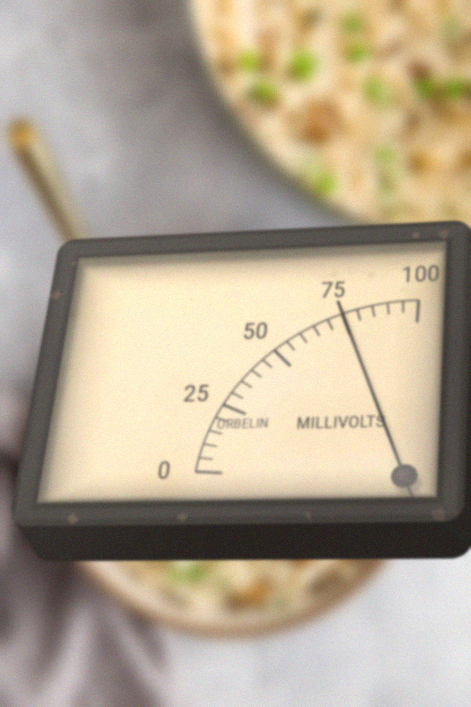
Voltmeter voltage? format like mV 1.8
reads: mV 75
